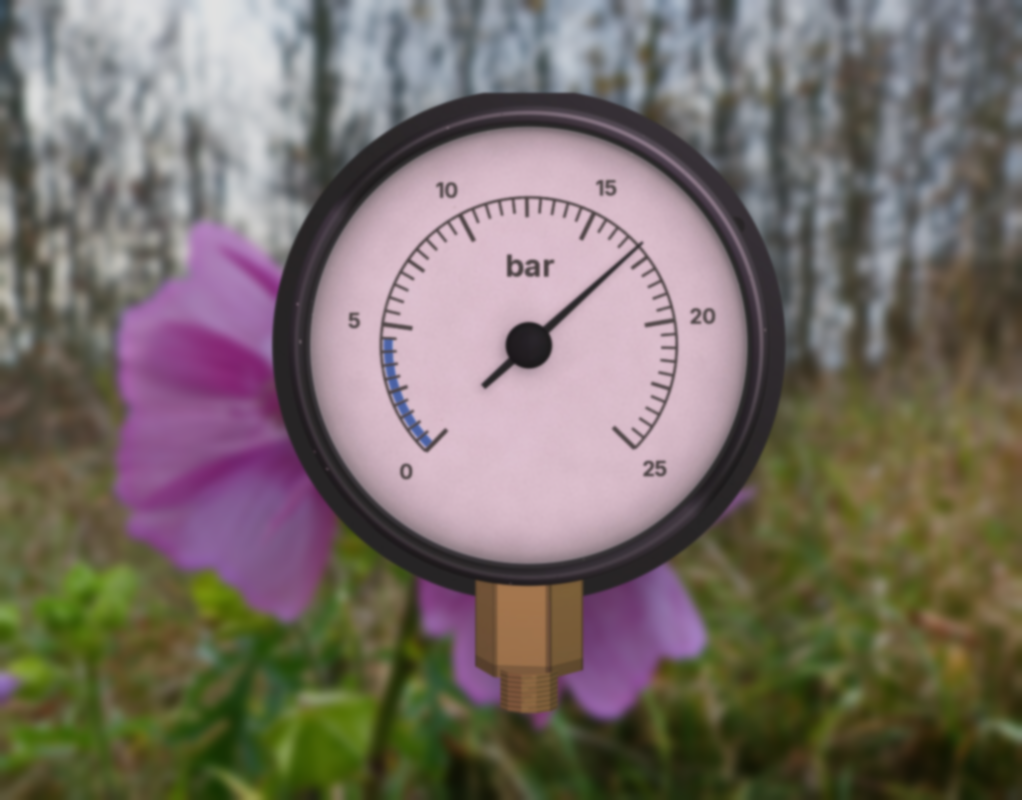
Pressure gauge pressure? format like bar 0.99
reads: bar 17
